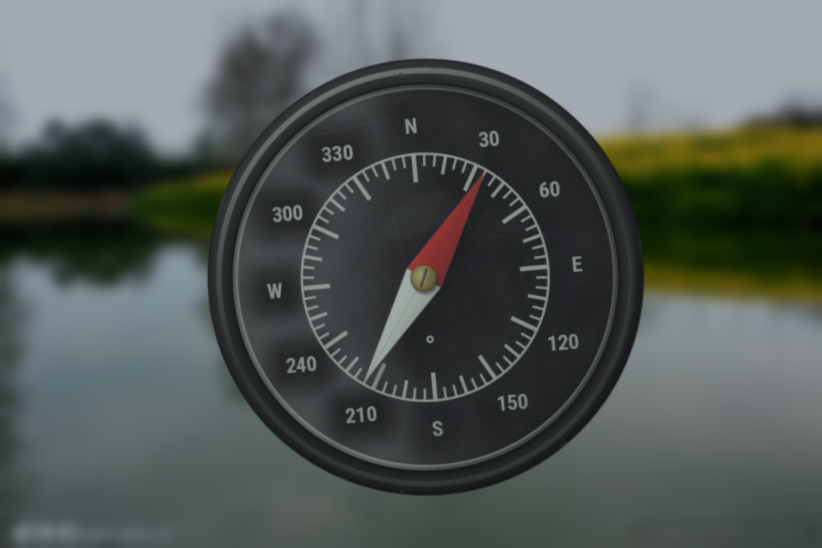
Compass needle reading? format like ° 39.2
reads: ° 35
